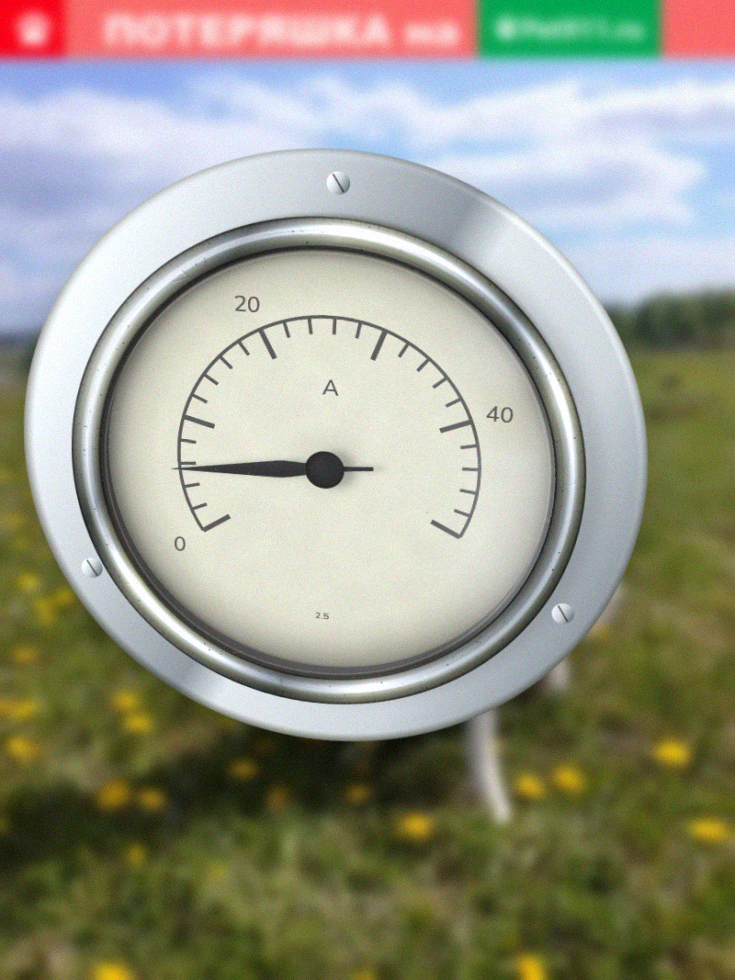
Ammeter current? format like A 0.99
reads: A 6
